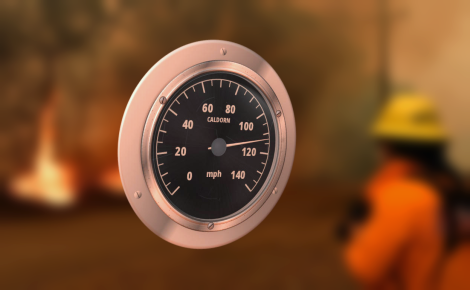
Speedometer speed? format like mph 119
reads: mph 112.5
